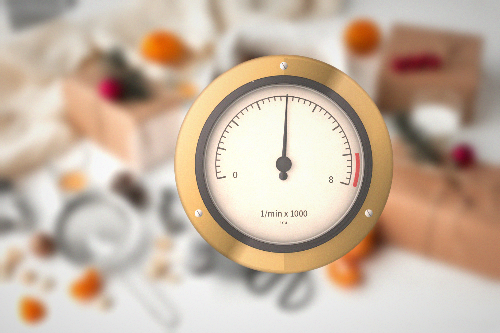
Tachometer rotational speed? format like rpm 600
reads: rpm 4000
